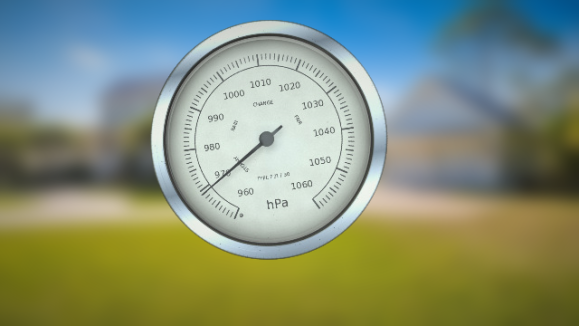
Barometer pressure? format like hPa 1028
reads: hPa 969
